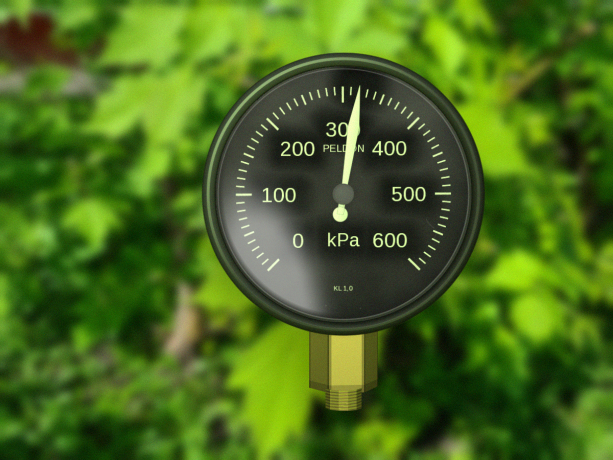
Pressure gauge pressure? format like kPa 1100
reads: kPa 320
